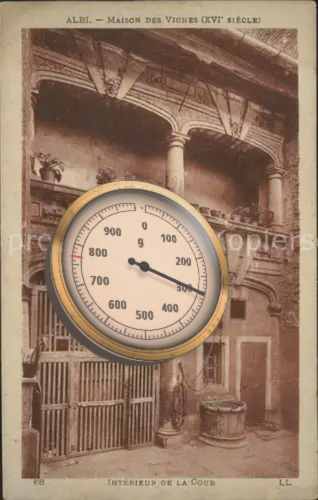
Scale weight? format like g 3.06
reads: g 300
